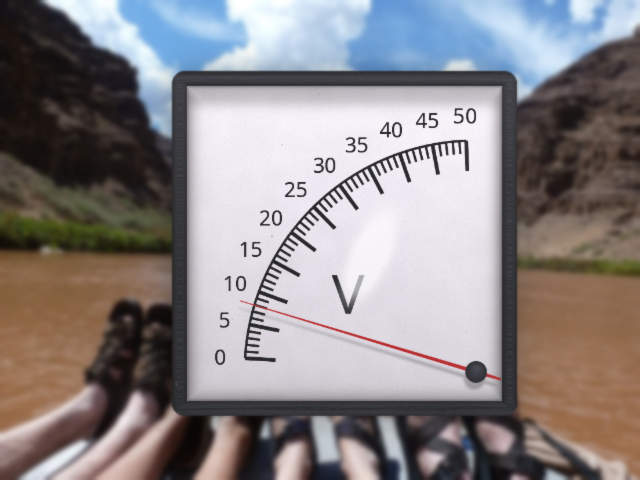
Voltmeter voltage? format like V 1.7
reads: V 8
